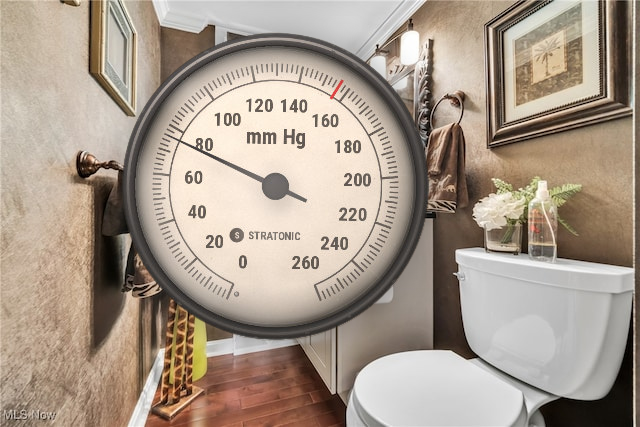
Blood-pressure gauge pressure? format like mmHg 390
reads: mmHg 76
